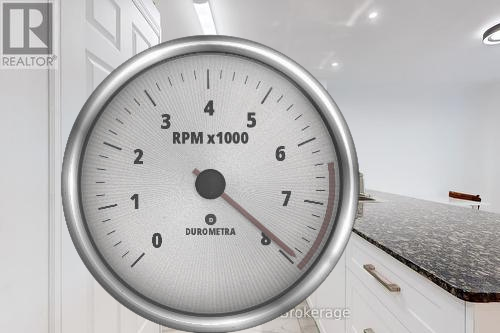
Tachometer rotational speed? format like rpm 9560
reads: rpm 7900
